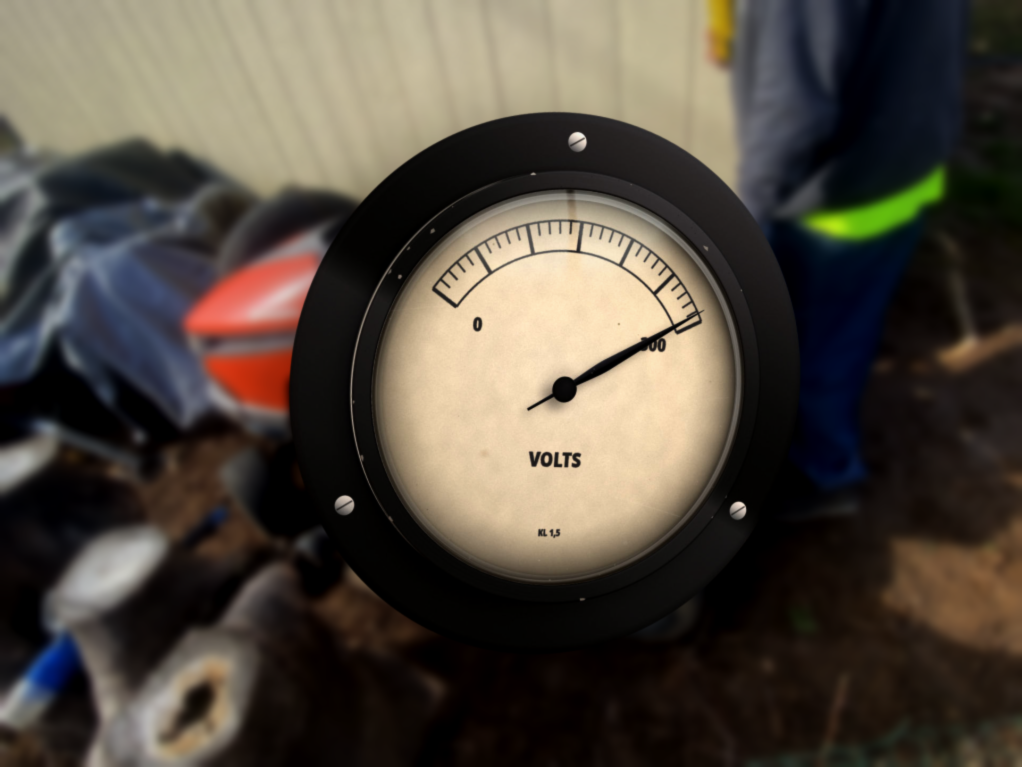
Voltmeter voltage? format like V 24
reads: V 290
